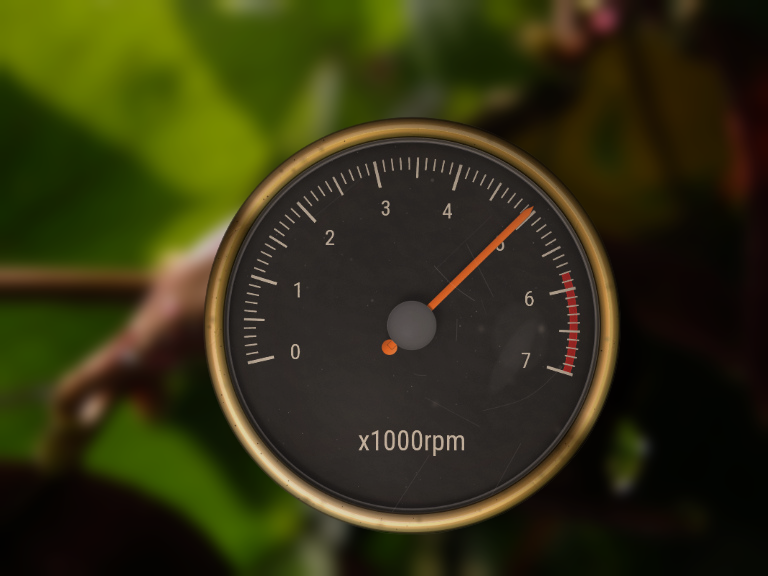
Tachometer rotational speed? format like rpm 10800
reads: rpm 4950
